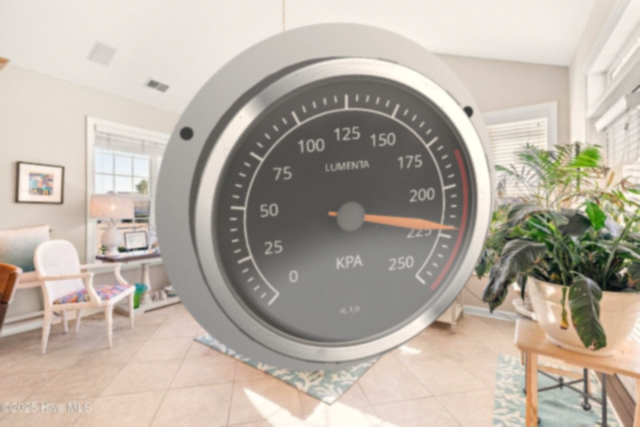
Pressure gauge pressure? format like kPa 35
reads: kPa 220
